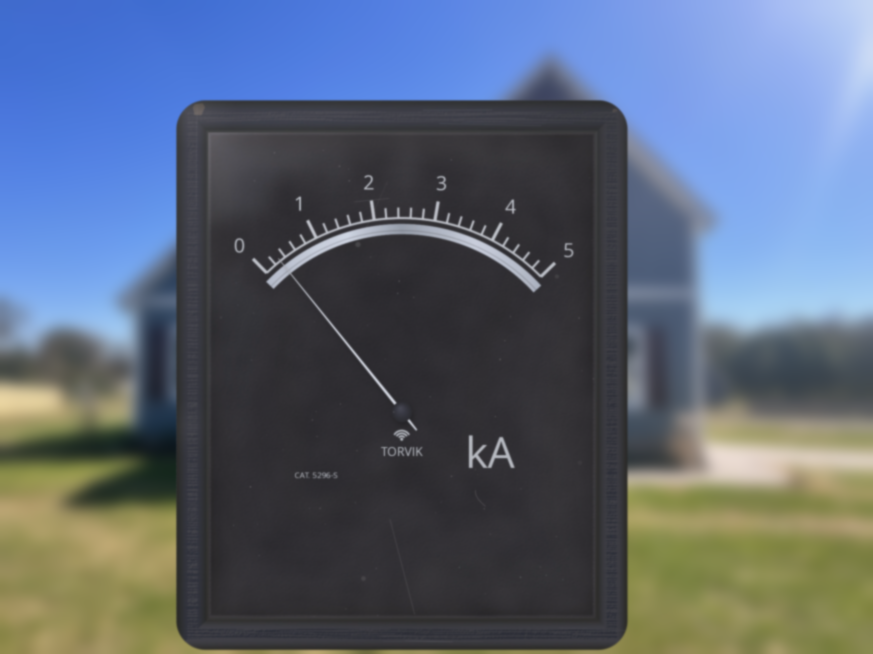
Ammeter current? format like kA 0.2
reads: kA 0.3
